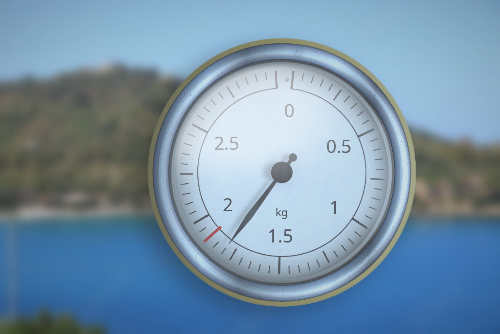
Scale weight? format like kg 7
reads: kg 1.8
